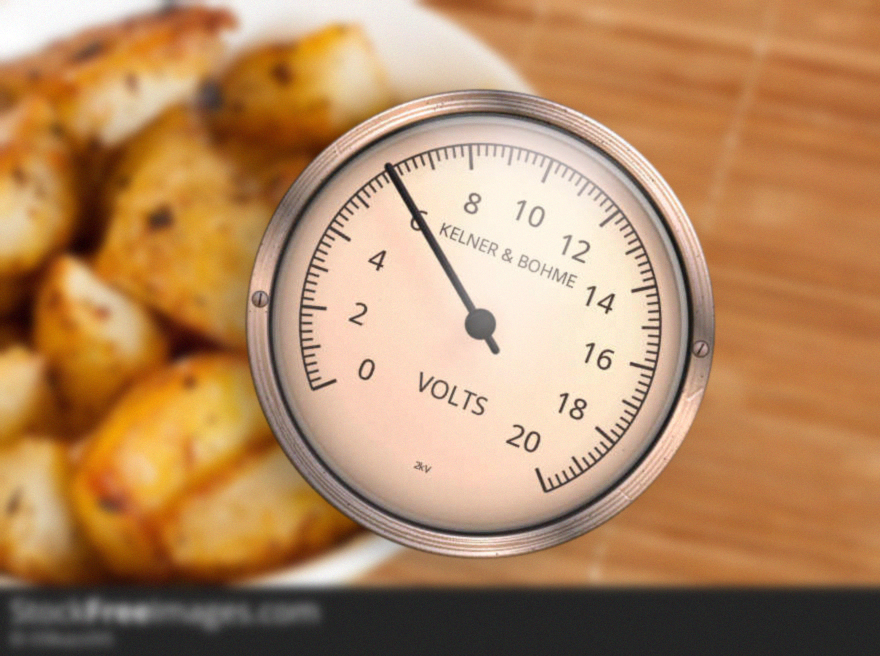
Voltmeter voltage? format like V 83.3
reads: V 6
